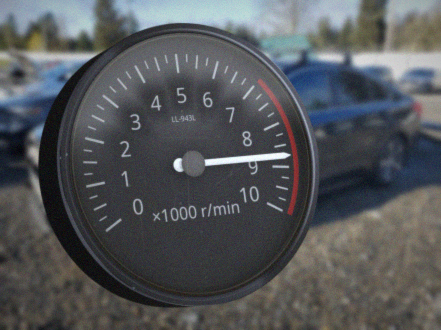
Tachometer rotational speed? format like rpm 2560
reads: rpm 8750
